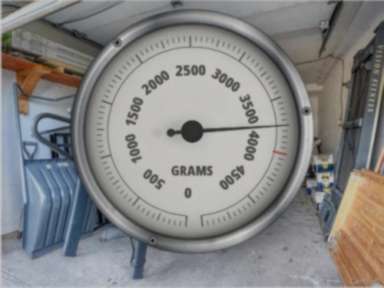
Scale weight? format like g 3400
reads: g 3750
